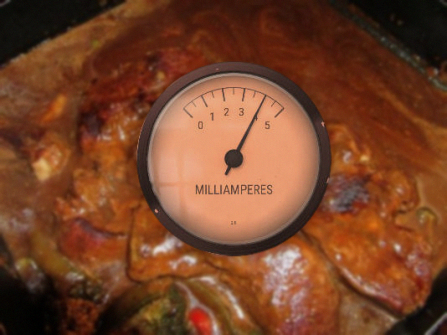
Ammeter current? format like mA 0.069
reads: mA 4
